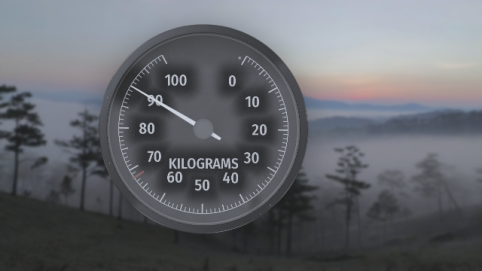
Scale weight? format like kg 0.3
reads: kg 90
